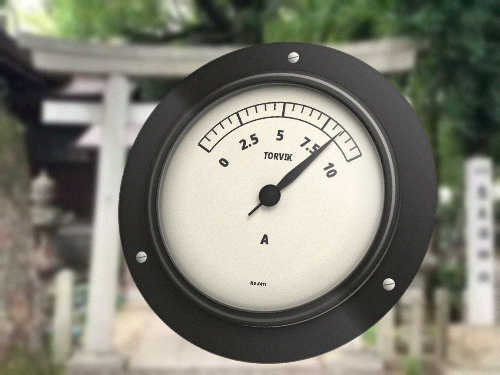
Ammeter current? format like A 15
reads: A 8.5
